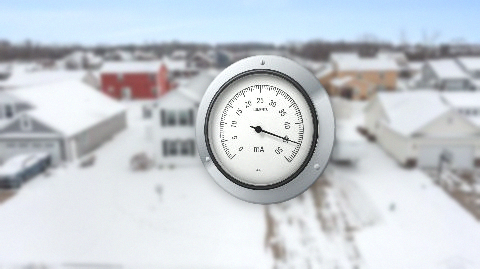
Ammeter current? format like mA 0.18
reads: mA 45
